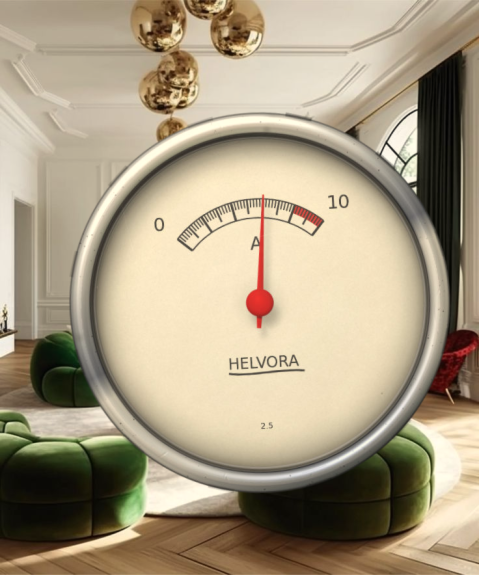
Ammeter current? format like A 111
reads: A 6
